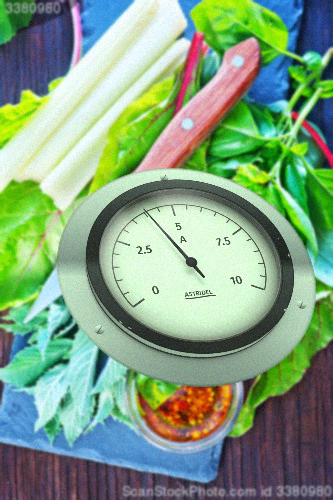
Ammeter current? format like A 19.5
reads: A 4
